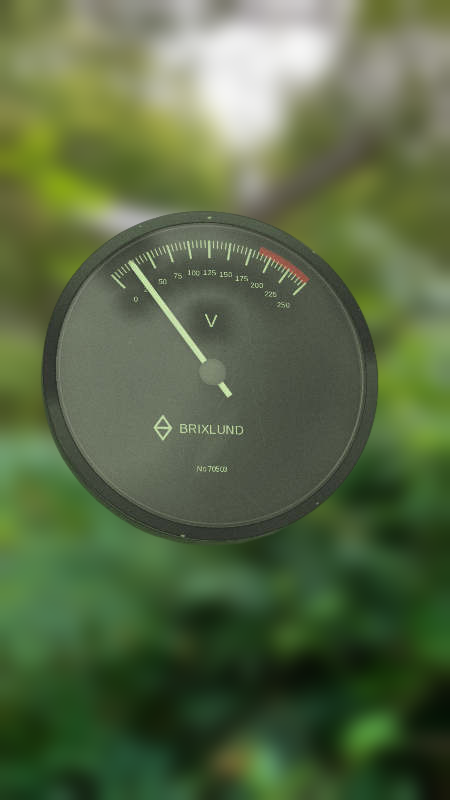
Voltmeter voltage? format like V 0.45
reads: V 25
